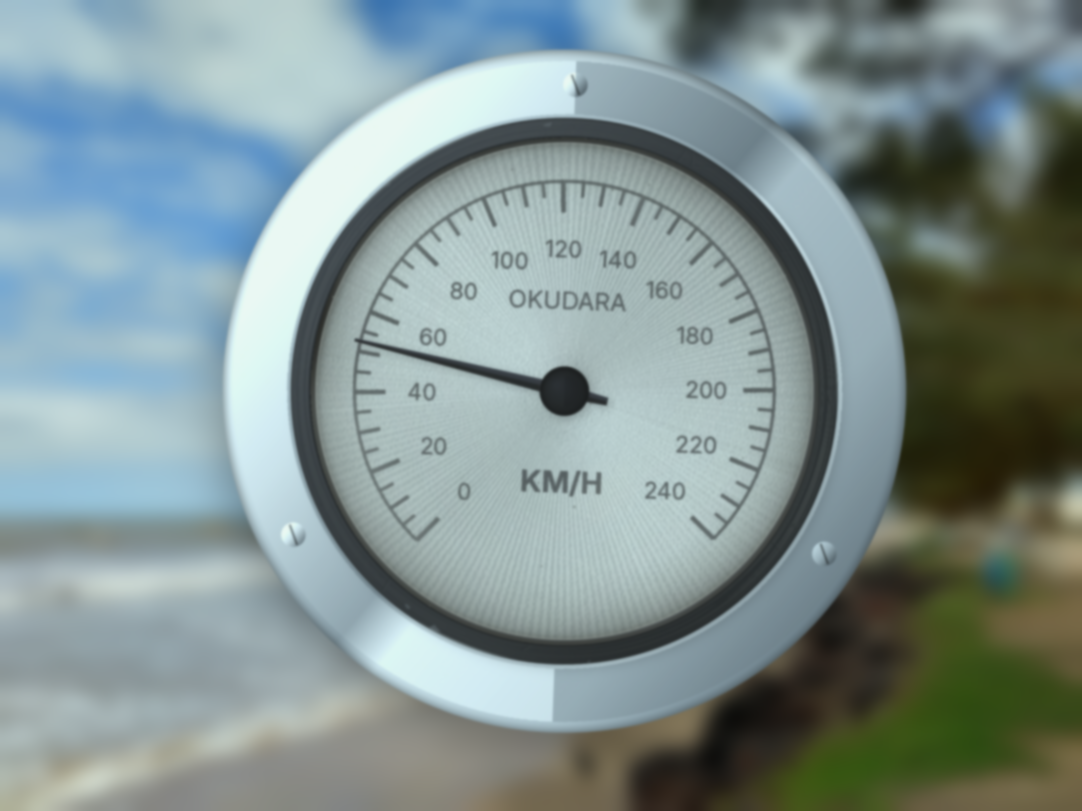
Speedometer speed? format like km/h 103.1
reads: km/h 52.5
